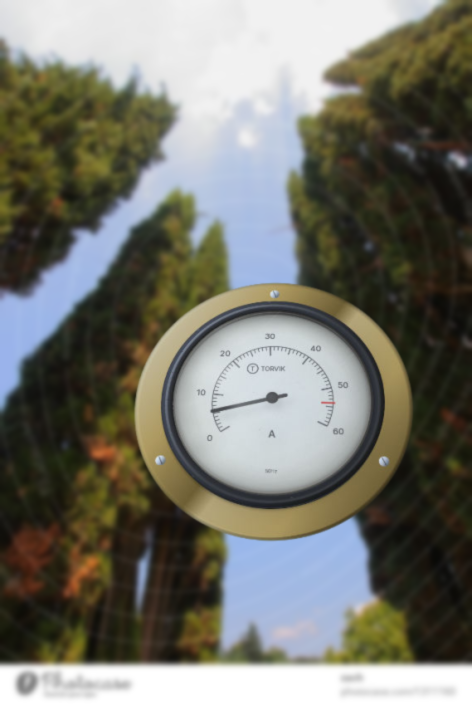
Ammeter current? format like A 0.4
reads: A 5
